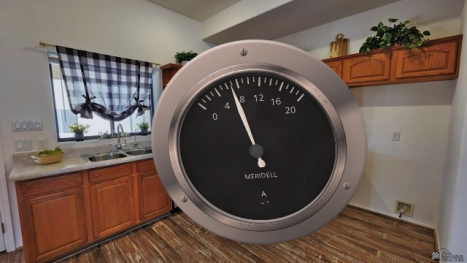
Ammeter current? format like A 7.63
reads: A 7
